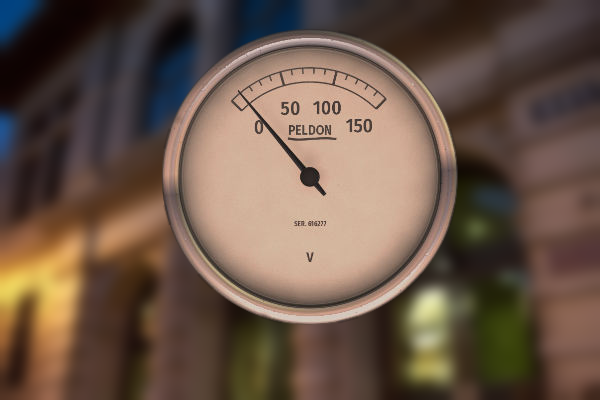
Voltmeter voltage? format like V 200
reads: V 10
